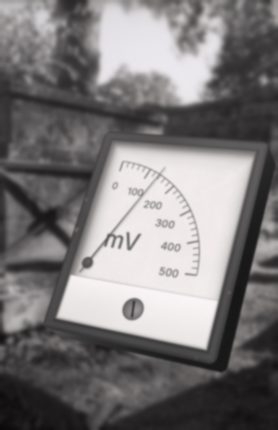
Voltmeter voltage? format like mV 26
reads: mV 140
